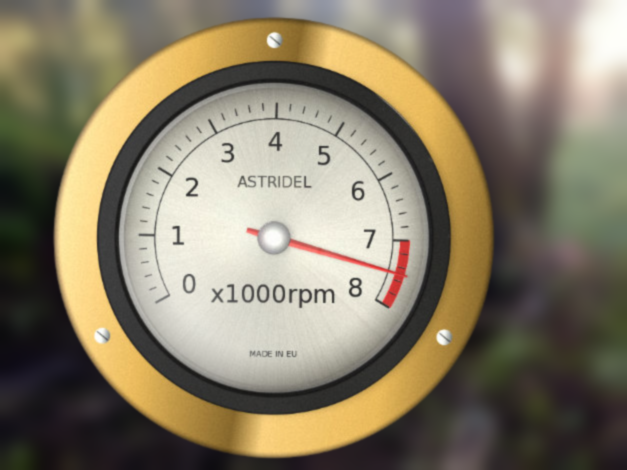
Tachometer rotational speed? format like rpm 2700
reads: rpm 7500
